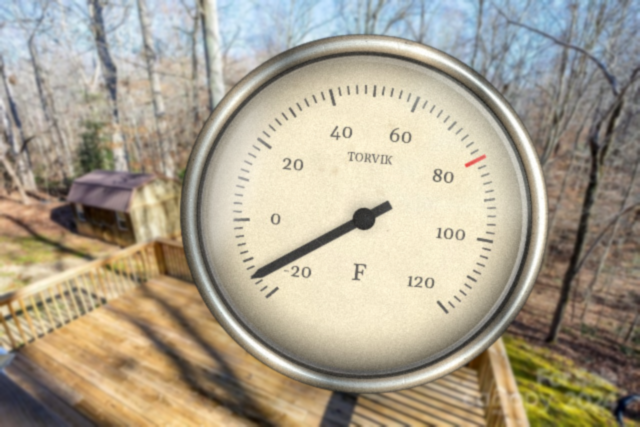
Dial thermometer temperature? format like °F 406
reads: °F -14
